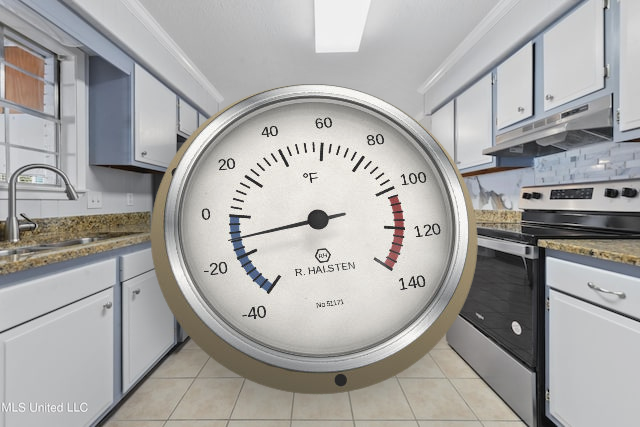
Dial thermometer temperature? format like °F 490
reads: °F -12
